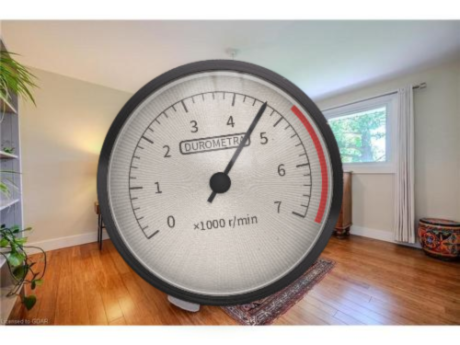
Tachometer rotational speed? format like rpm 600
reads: rpm 4600
